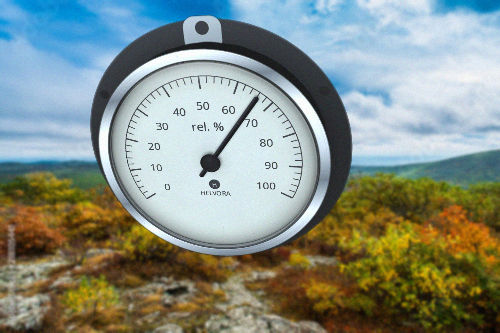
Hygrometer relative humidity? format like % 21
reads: % 66
